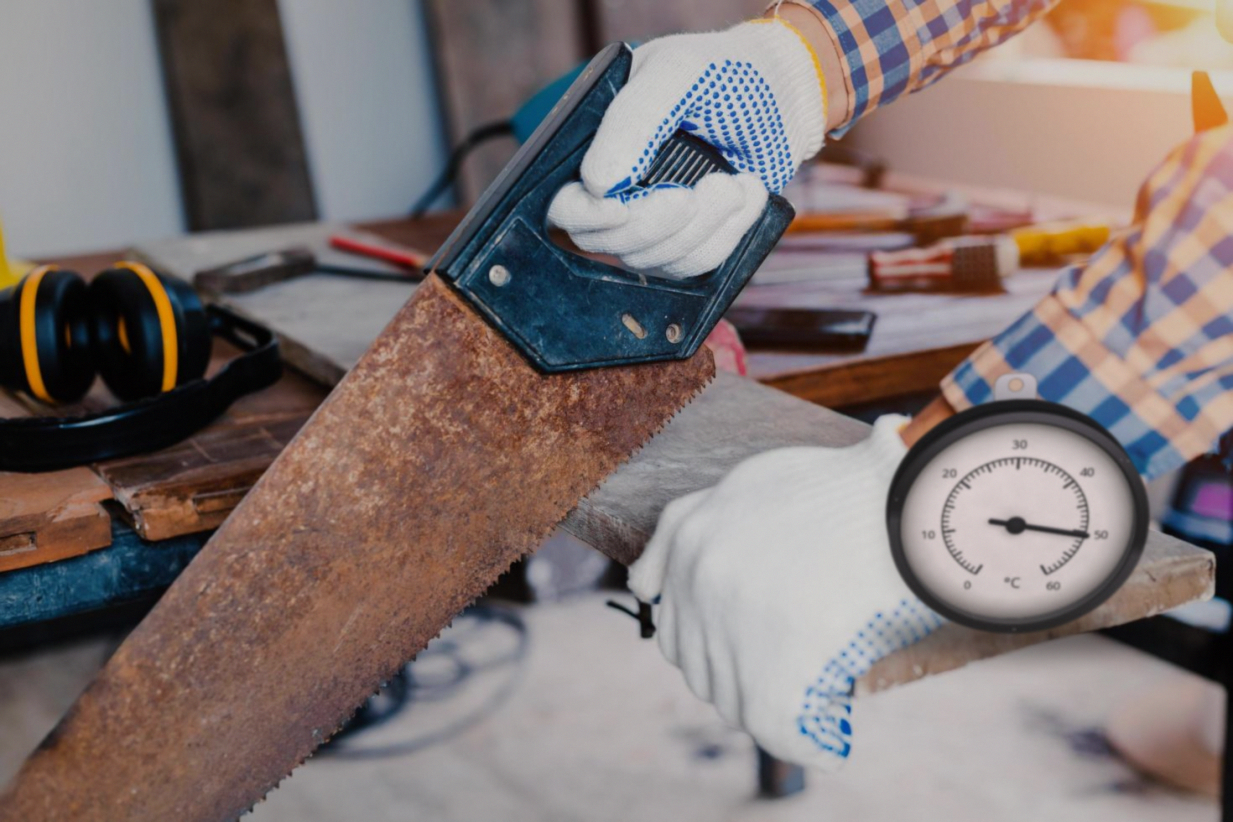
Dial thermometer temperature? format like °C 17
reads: °C 50
